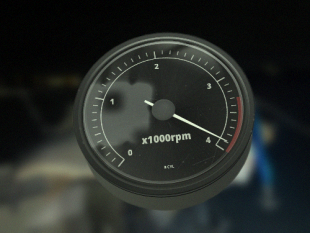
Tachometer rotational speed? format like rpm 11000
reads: rpm 3900
